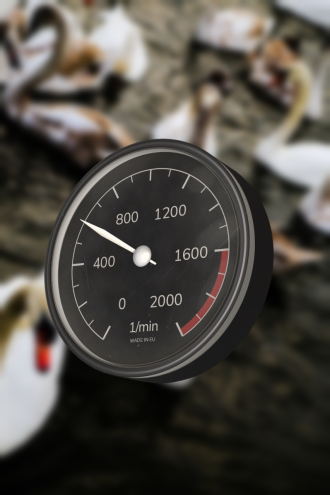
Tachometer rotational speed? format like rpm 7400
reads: rpm 600
